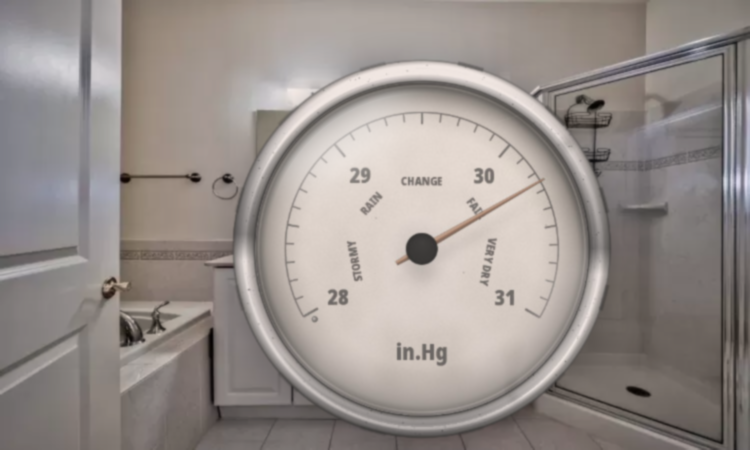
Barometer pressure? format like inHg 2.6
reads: inHg 30.25
